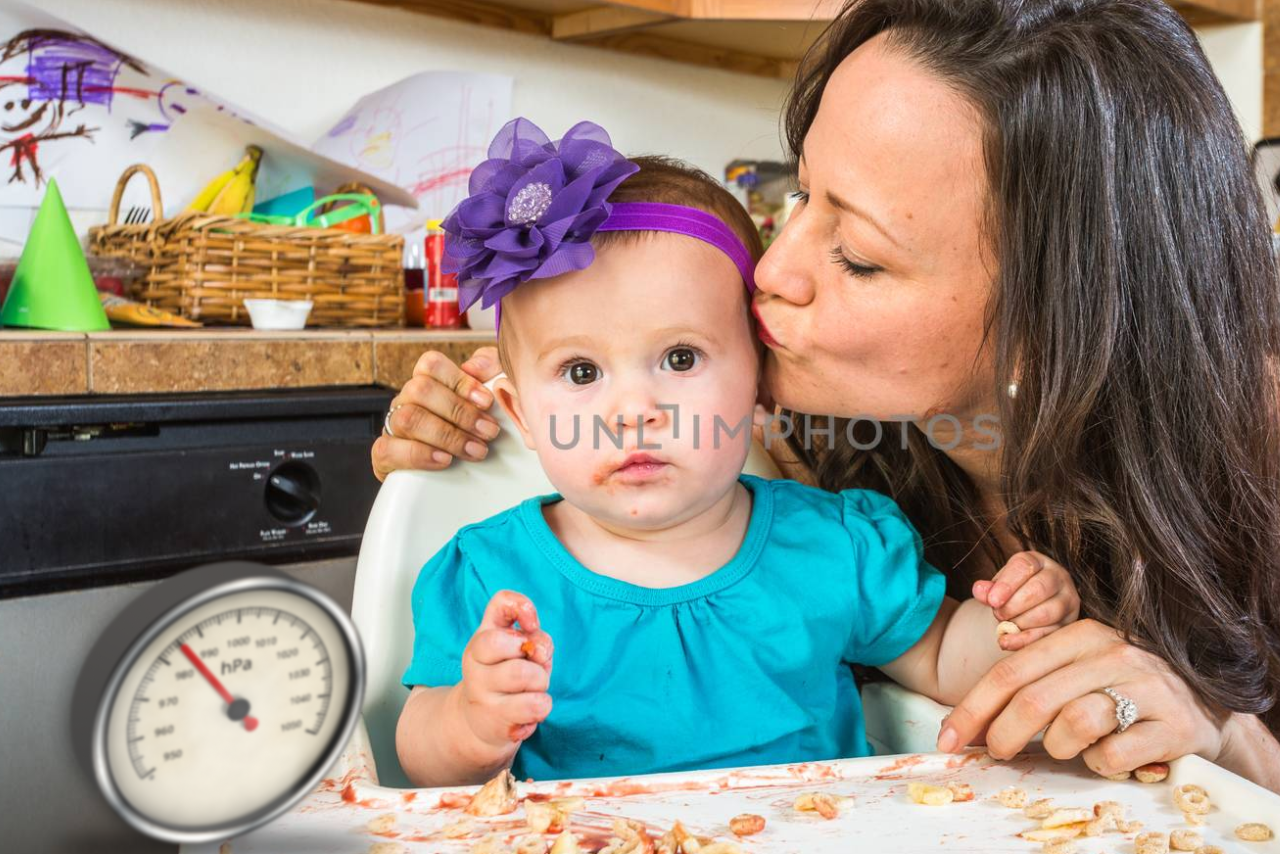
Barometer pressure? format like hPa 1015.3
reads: hPa 985
